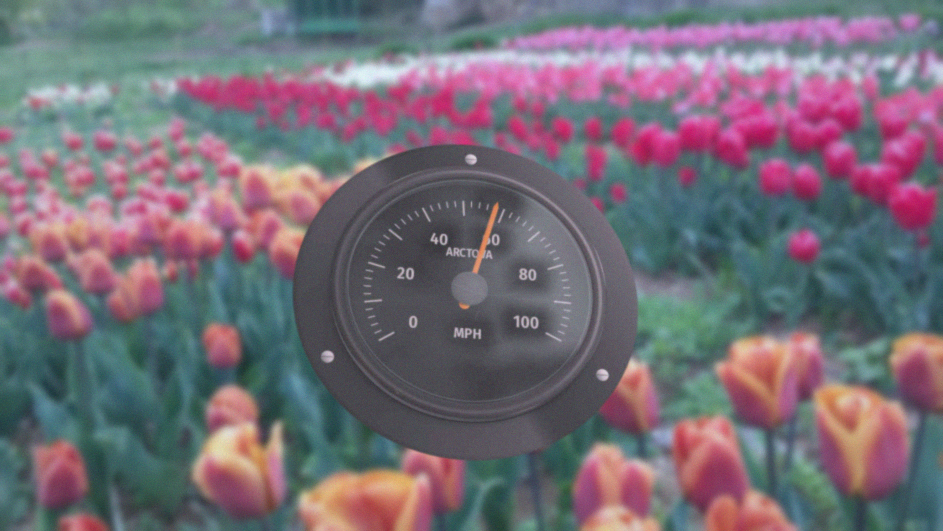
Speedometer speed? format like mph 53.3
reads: mph 58
